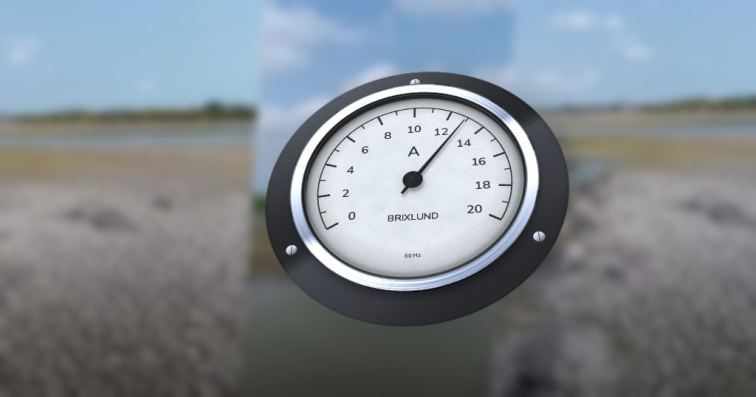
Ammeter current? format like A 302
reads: A 13
